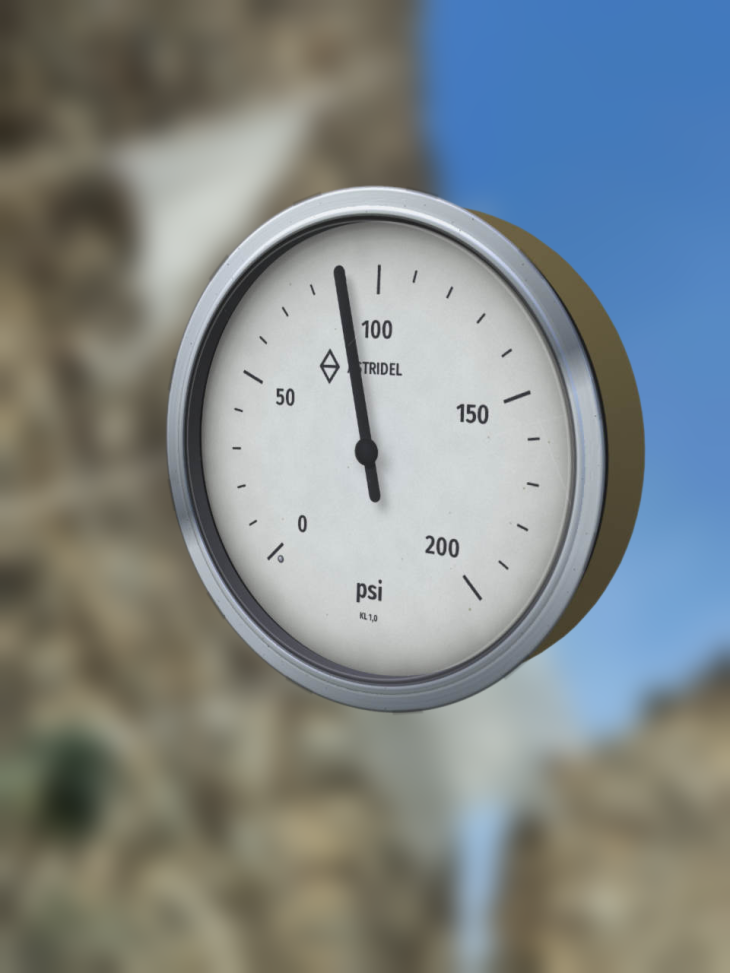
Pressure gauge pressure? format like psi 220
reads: psi 90
